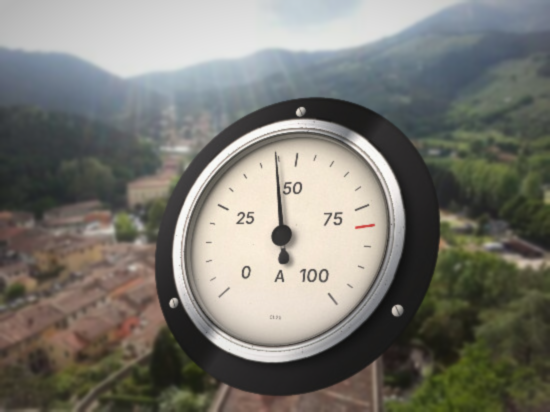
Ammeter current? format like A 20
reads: A 45
